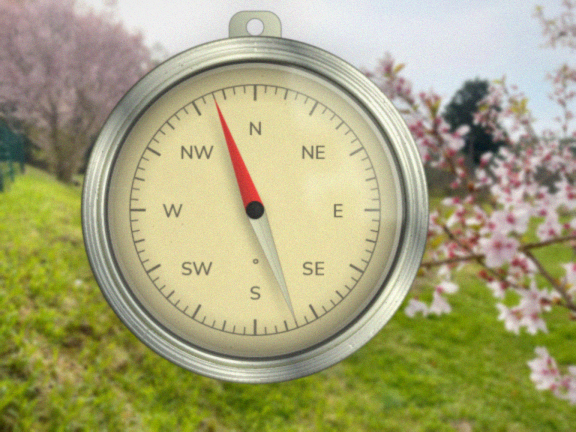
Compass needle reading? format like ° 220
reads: ° 340
